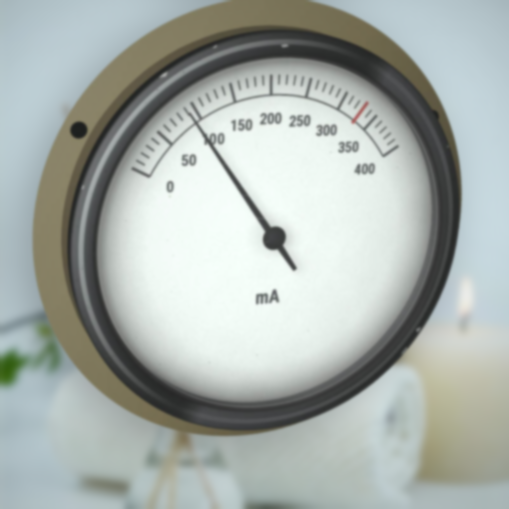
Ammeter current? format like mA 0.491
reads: mA 90
